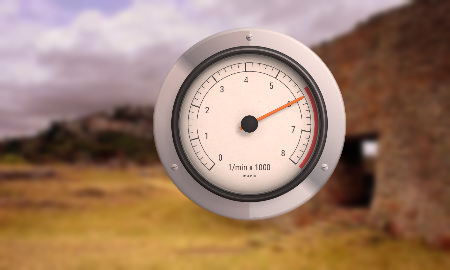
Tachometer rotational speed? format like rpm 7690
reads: rpm 6000
